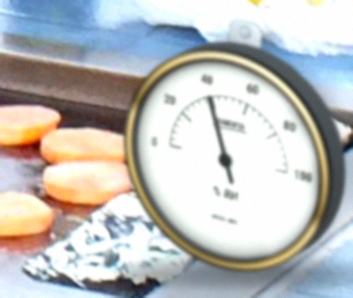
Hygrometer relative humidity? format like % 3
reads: % 40
